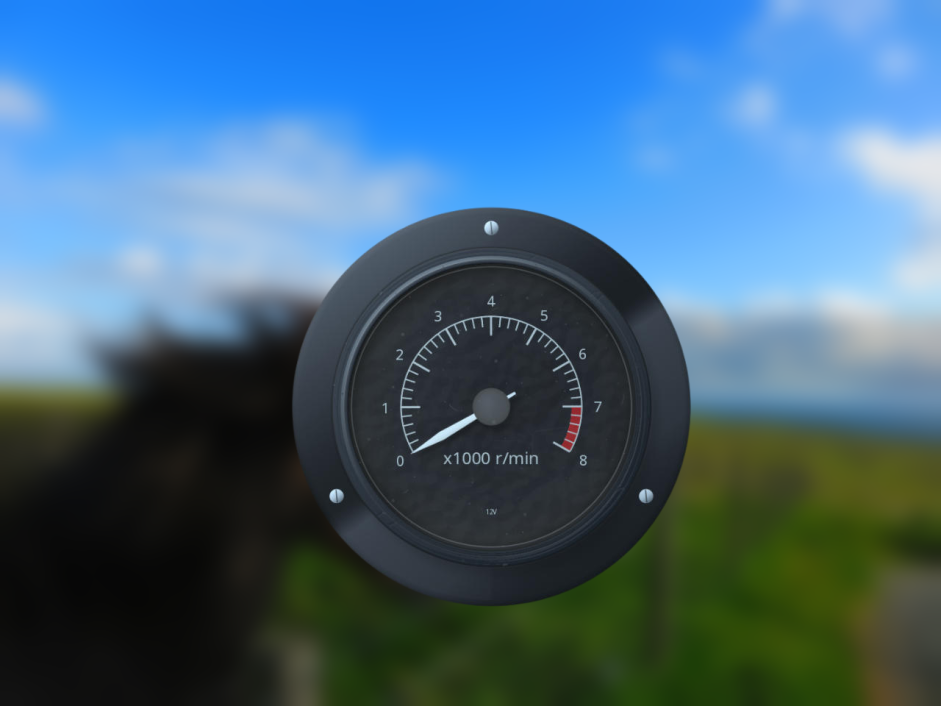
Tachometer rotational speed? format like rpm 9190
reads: rpm 0
